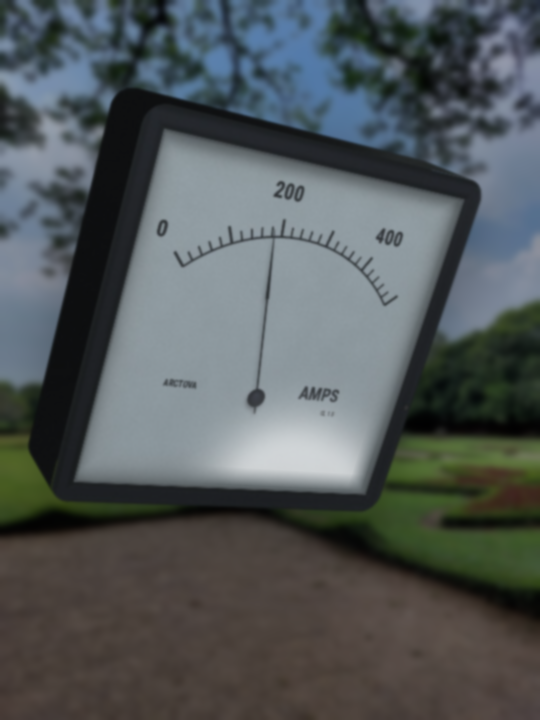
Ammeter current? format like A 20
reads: A 180
